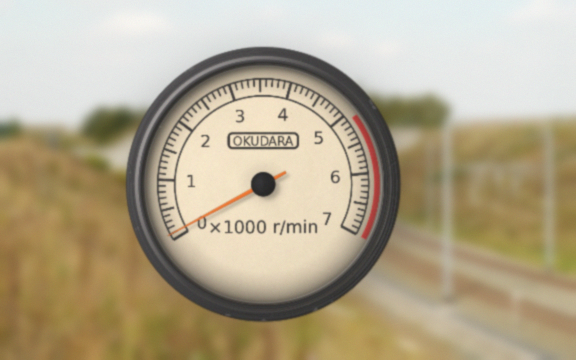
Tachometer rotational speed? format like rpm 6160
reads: rpm 100
